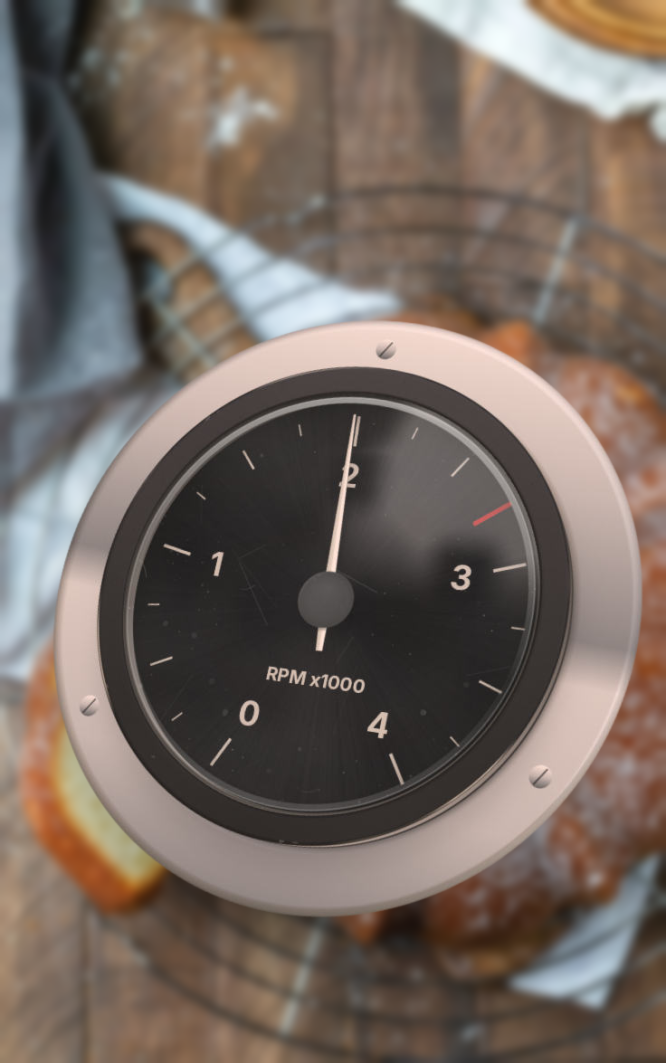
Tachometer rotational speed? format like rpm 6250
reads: rpm 2000
